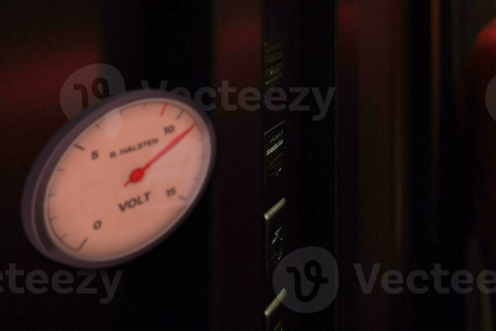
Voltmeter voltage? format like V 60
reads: V 11
